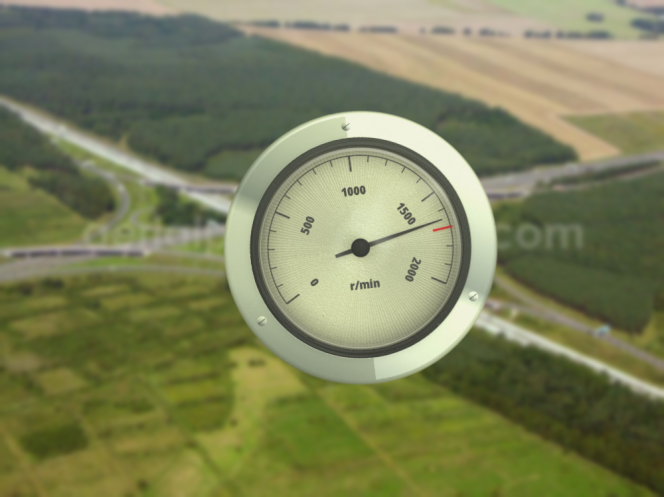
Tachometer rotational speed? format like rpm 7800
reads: rpm 1650
